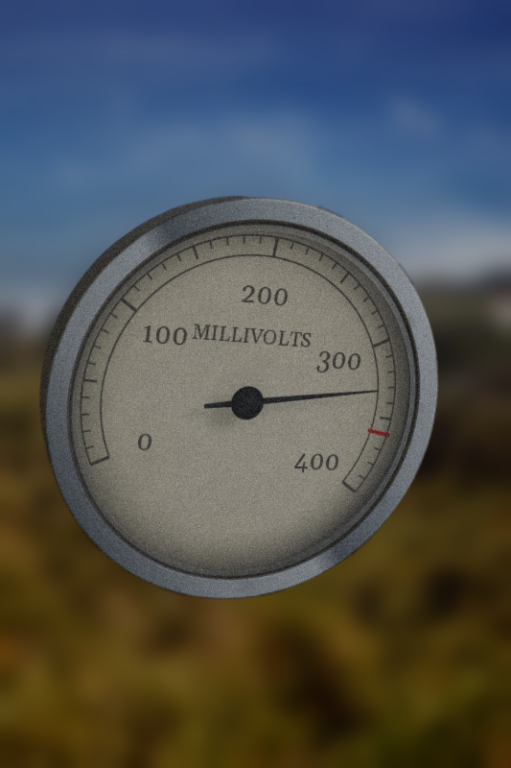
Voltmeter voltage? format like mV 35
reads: mV 330
